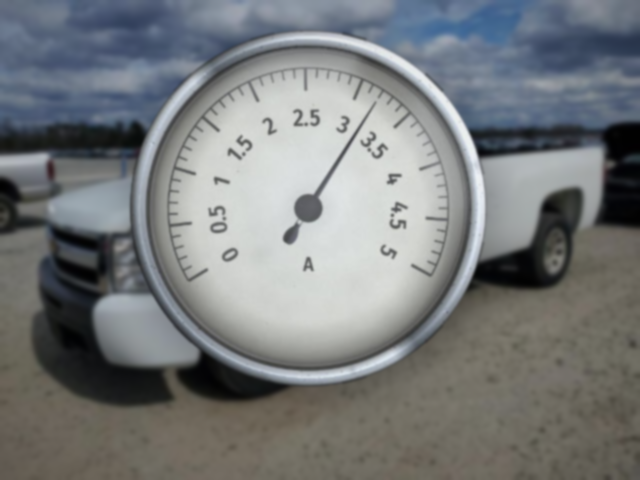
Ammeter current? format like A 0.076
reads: A 3.2
